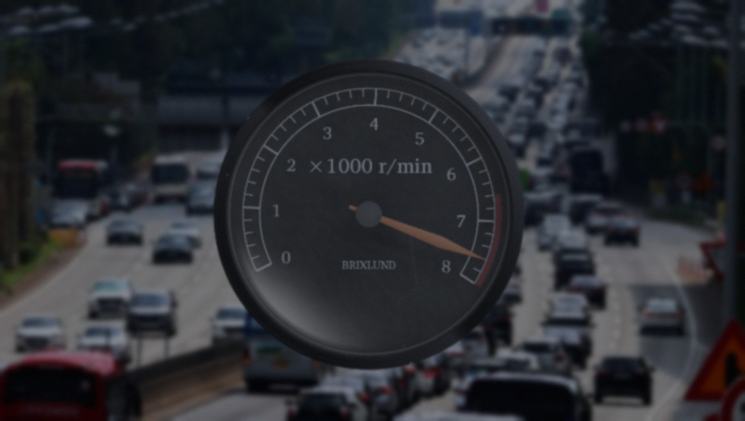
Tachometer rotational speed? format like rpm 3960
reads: rpm 7600
